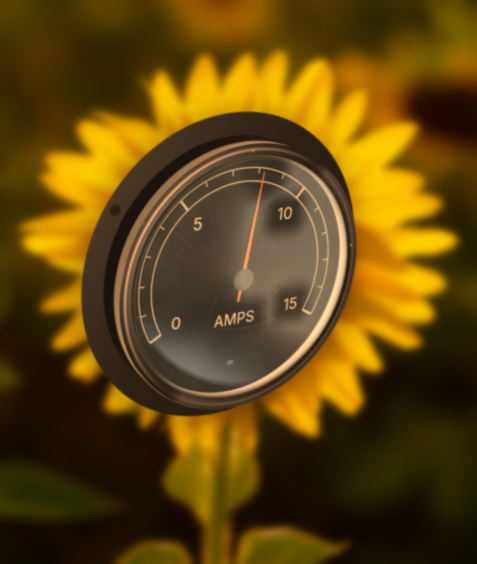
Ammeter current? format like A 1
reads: A 8
